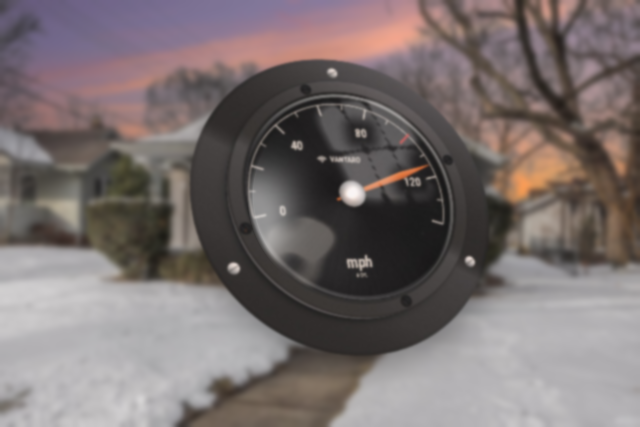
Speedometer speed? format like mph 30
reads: mph 115
